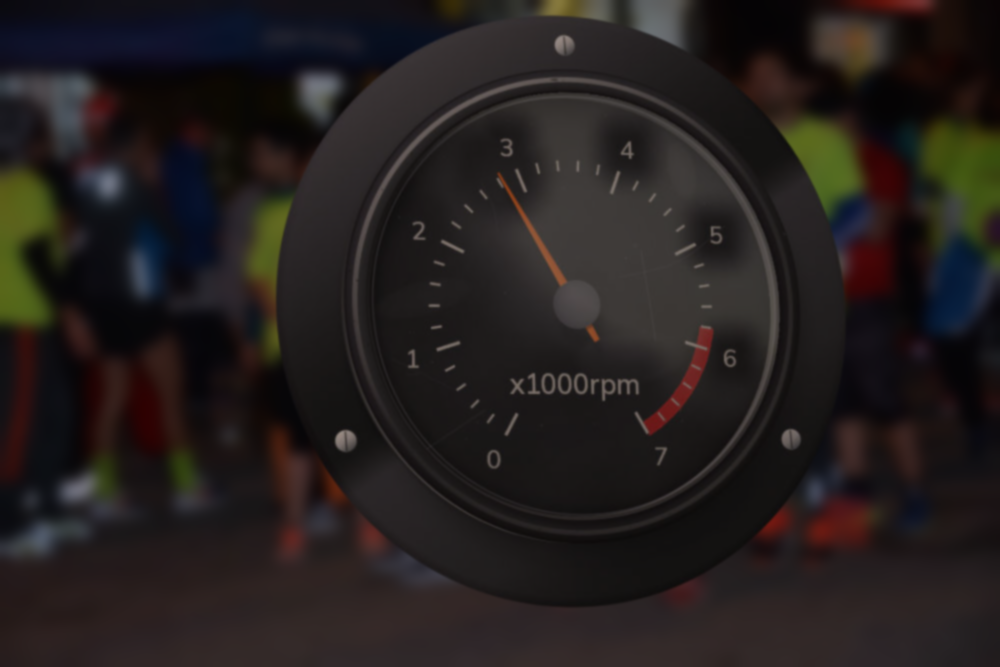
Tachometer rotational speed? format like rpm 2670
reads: rpm 2800
